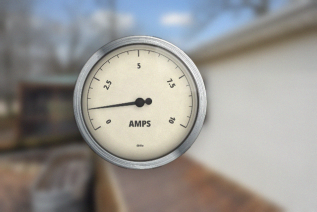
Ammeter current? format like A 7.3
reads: A 1
